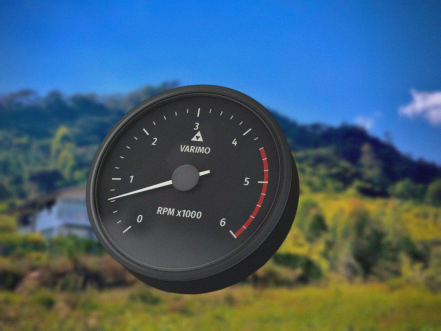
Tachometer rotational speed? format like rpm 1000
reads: rpm 600
